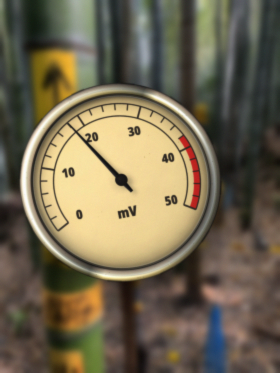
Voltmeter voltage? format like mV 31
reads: mV 18
